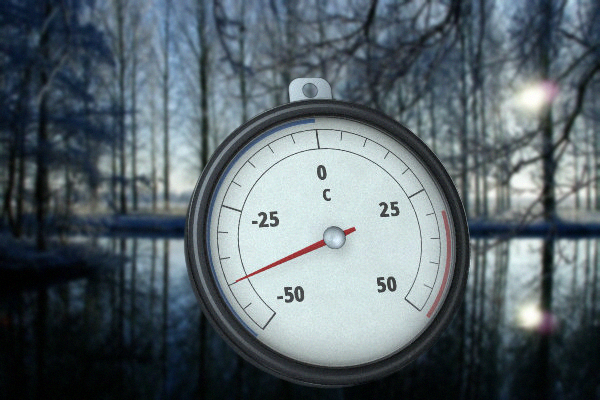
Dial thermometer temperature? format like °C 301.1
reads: °C -40
